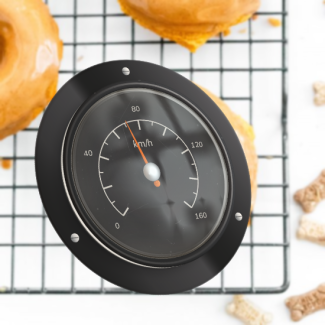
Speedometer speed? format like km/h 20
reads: km/h 70
